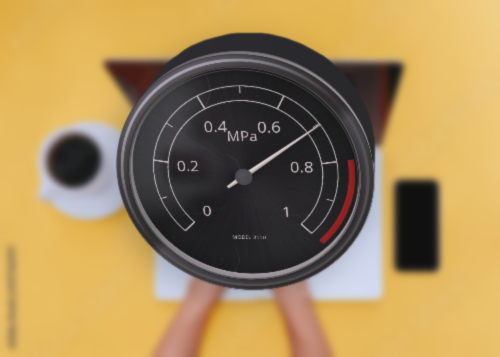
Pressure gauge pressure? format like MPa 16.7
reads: MPa 0.7
